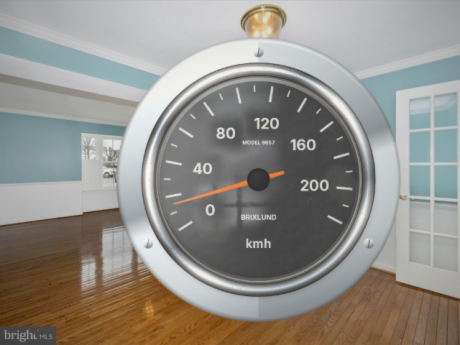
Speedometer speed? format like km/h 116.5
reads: km/h 15
